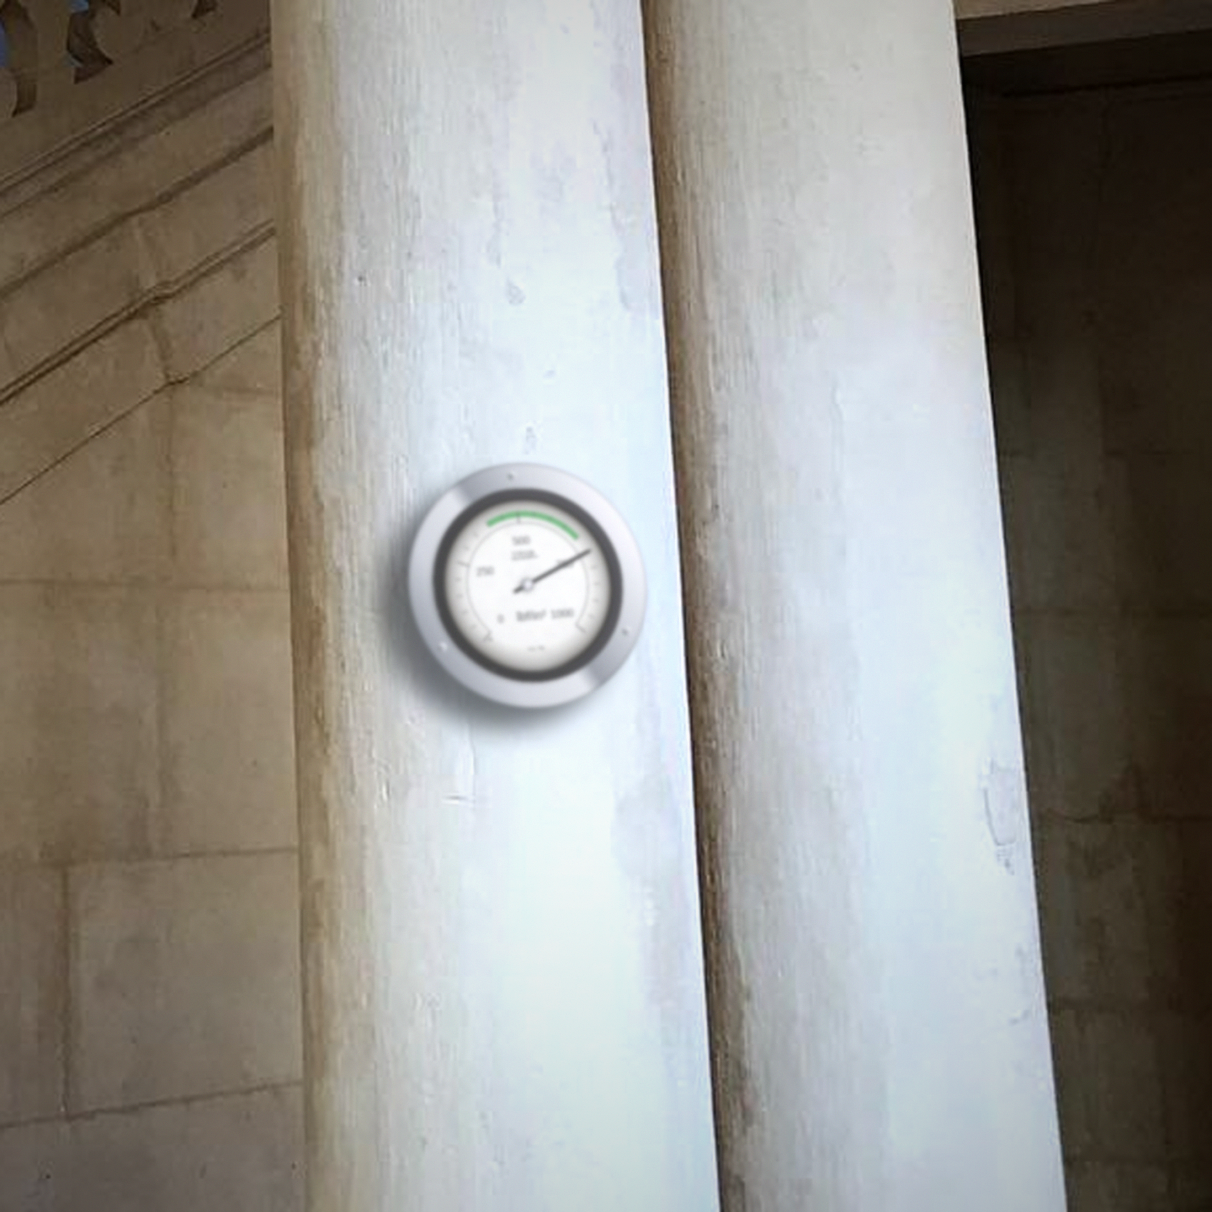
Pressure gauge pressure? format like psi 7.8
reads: psi 750
